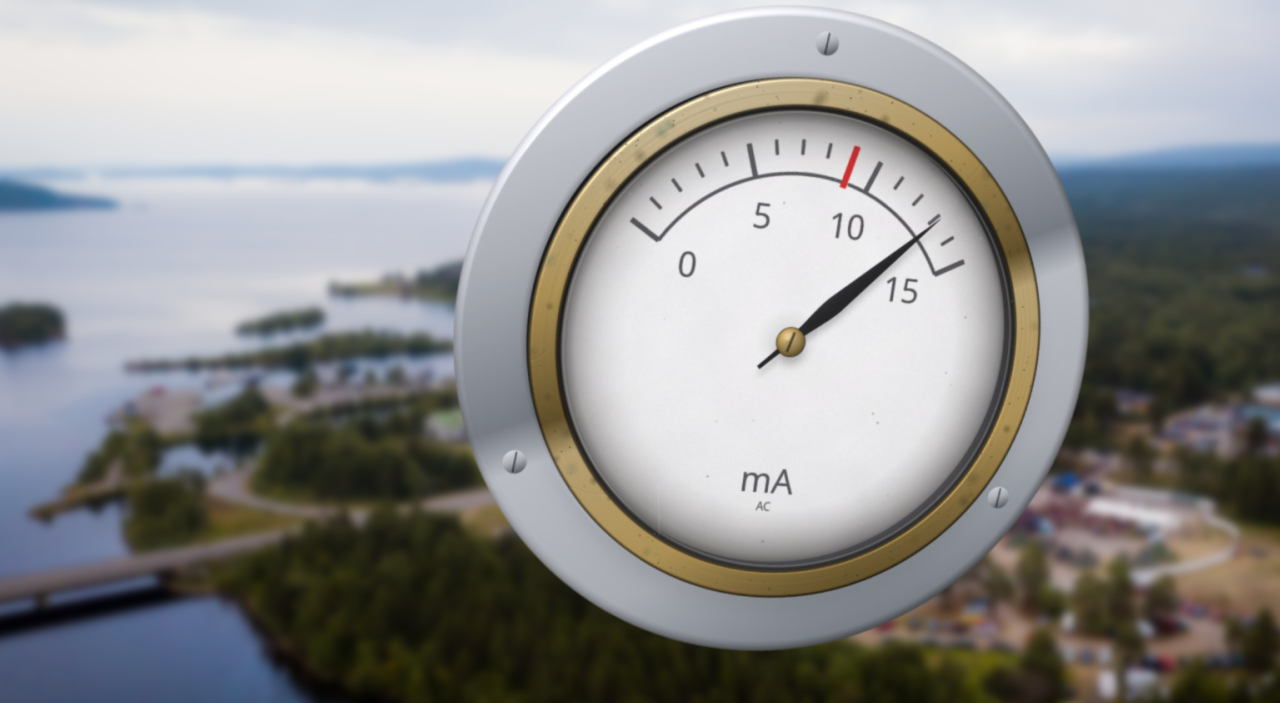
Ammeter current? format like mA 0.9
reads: mA 13
